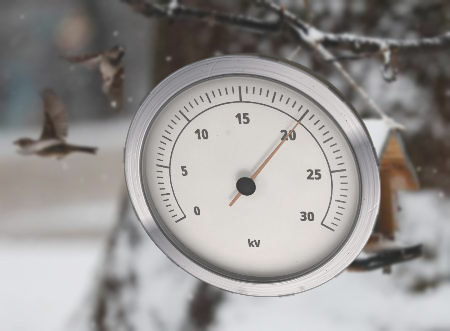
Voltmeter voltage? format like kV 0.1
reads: kV 20
